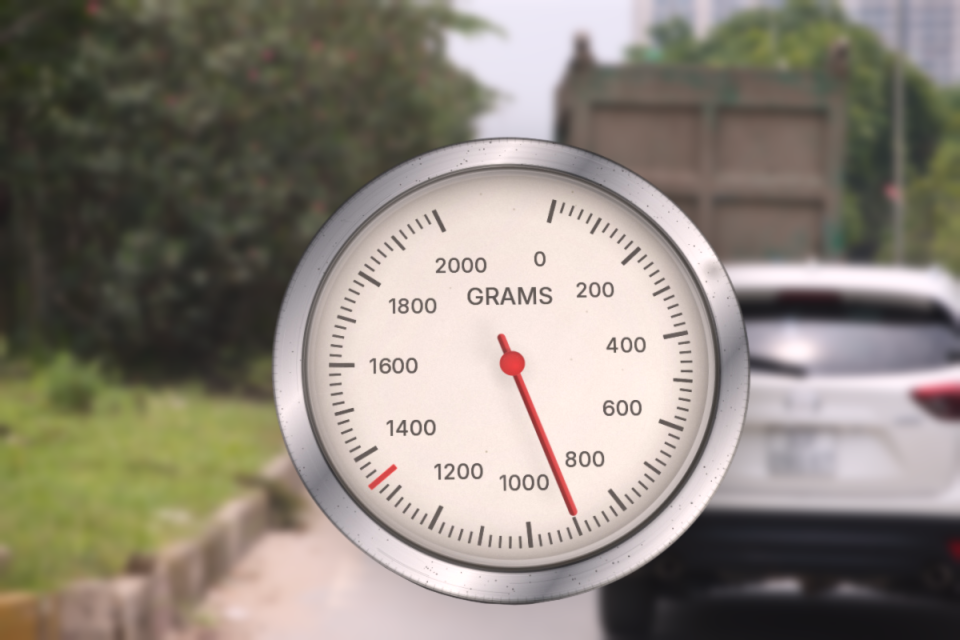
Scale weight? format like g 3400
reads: g 900
